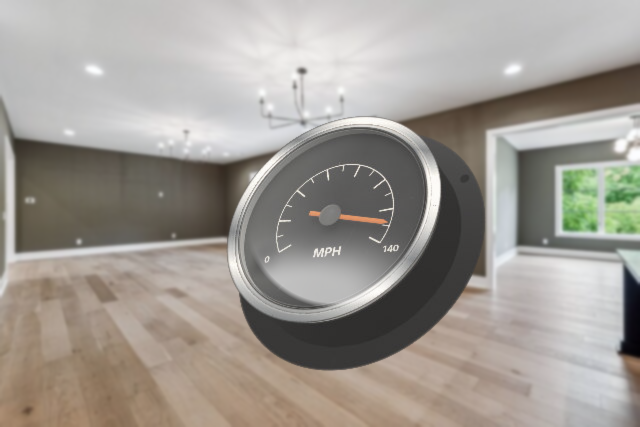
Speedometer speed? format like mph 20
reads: mph 130
